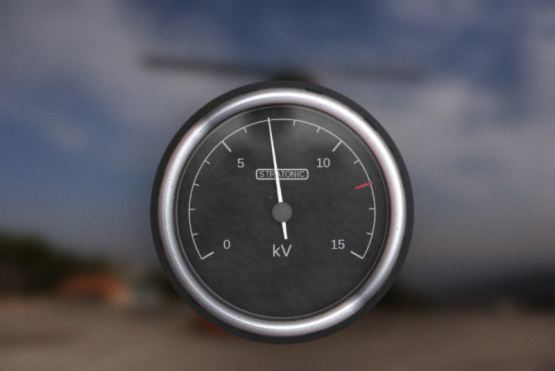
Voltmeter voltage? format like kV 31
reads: kV 7
